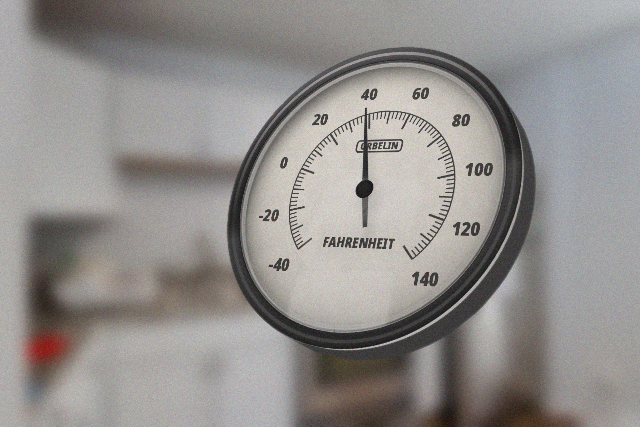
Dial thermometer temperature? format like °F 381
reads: °F 40
